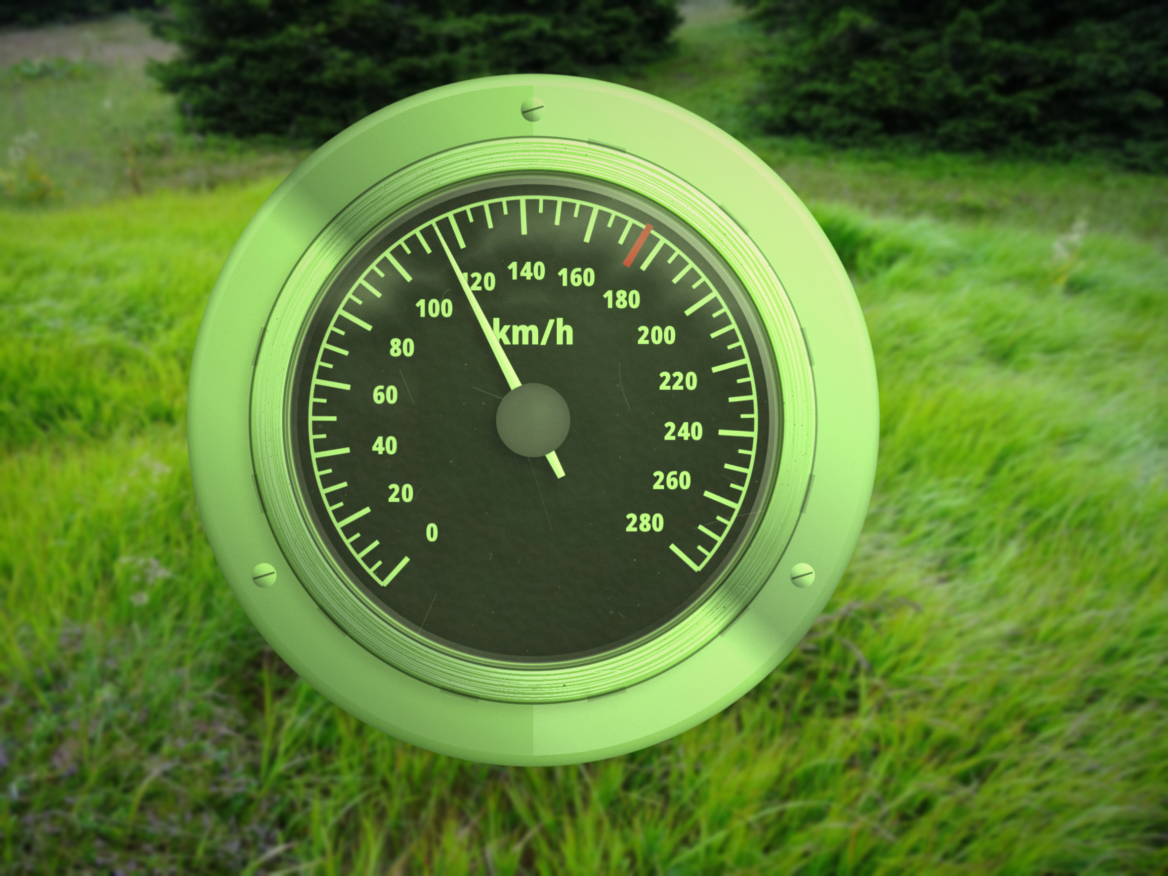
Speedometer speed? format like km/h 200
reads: km/h 115
